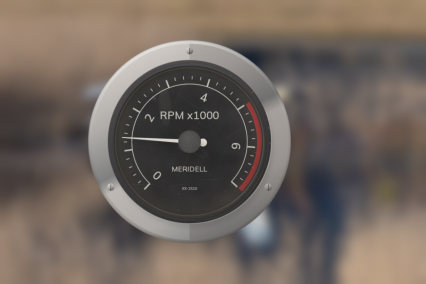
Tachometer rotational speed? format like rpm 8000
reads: rpm 1300
